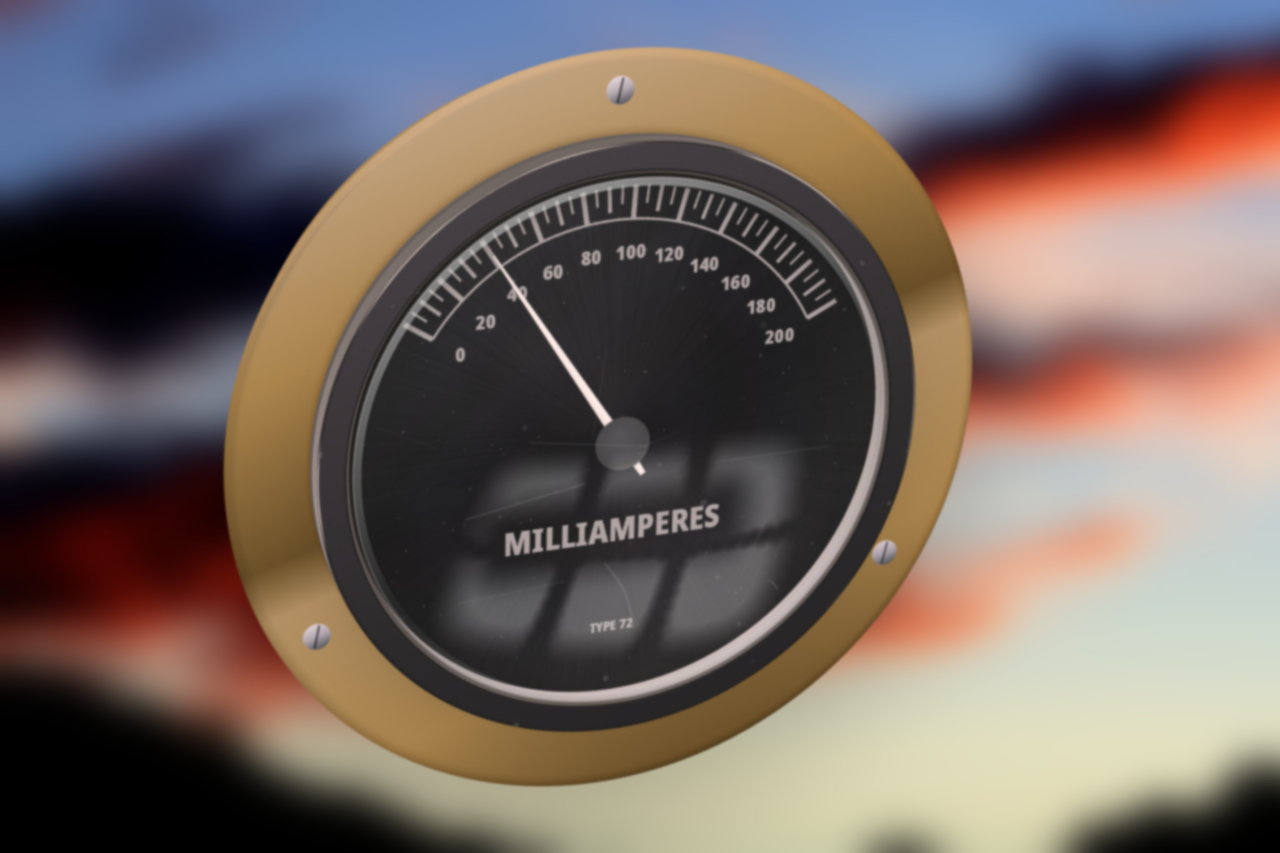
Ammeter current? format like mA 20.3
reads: mA 40
